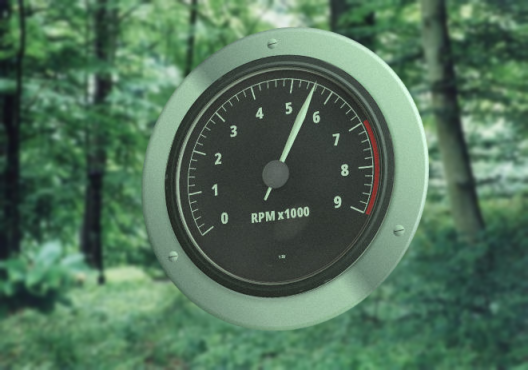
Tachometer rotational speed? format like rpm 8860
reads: rpm 5600
